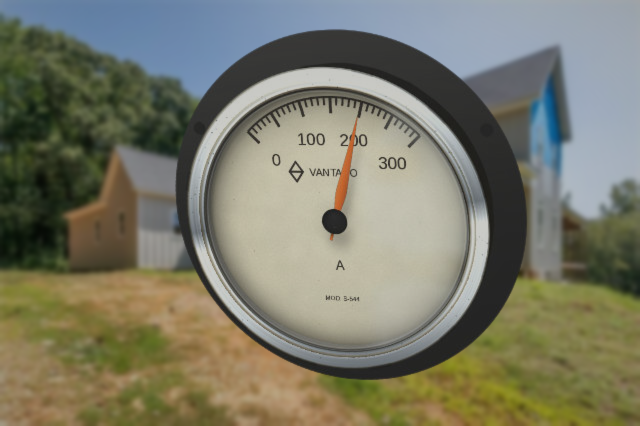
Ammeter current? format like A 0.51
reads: A 200
